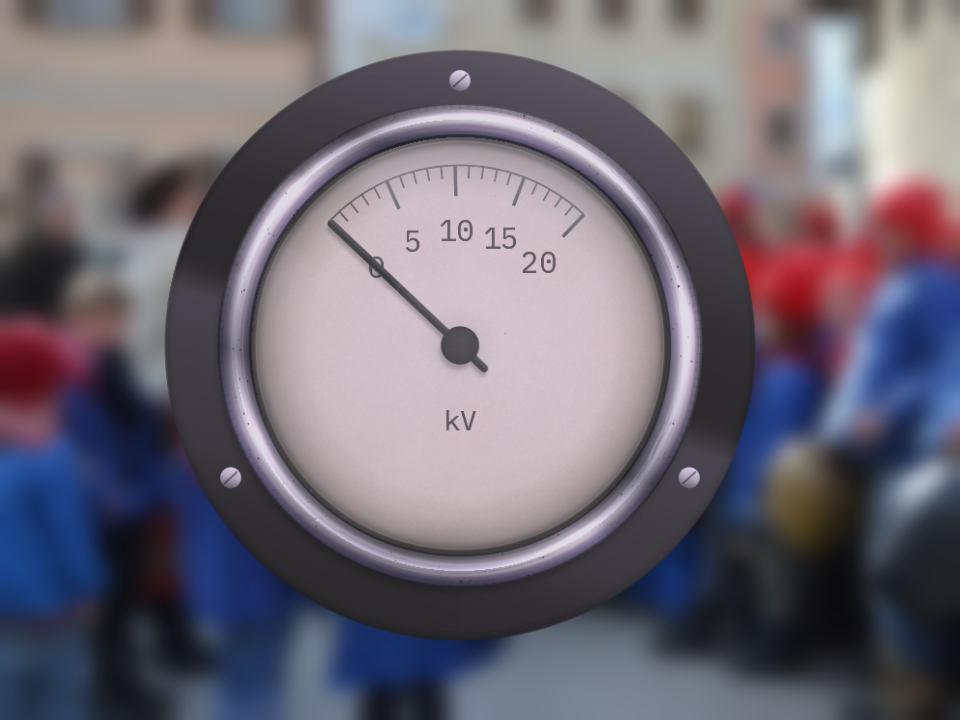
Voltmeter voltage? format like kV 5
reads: kV 0
